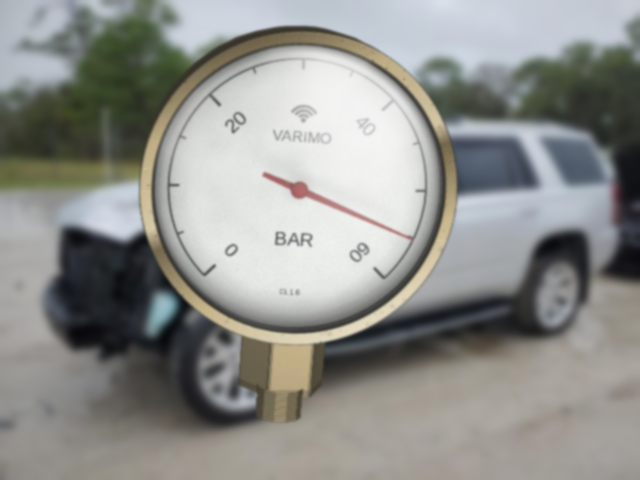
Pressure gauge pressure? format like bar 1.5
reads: bar 55
